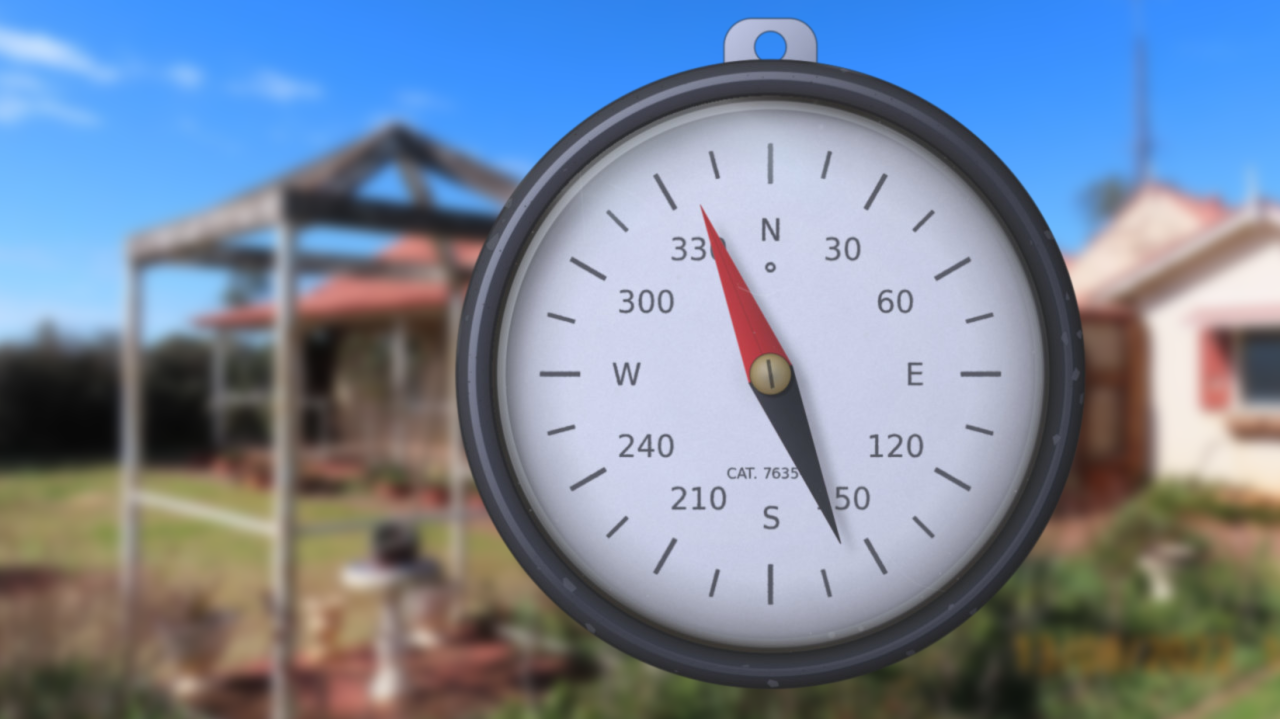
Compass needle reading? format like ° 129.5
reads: ° 337.5
